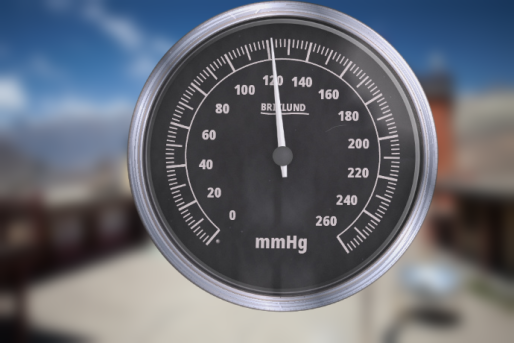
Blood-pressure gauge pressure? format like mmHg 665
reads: mmHg 122
